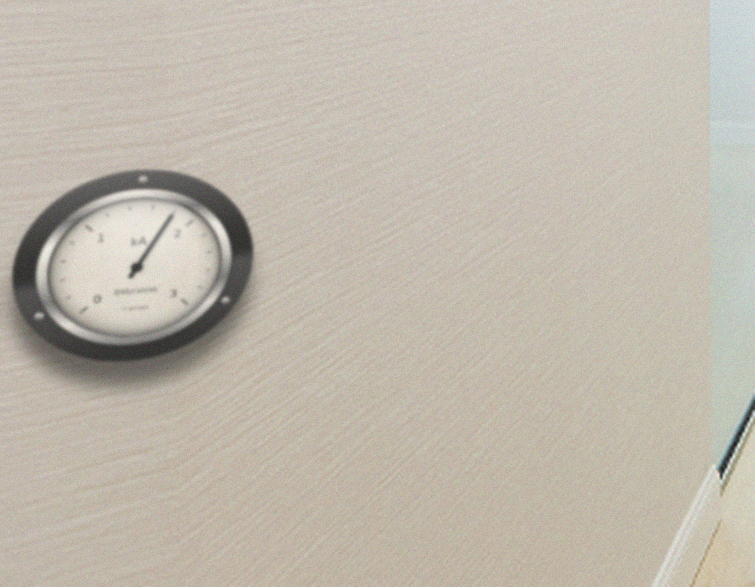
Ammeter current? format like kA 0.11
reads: kA 1.8
